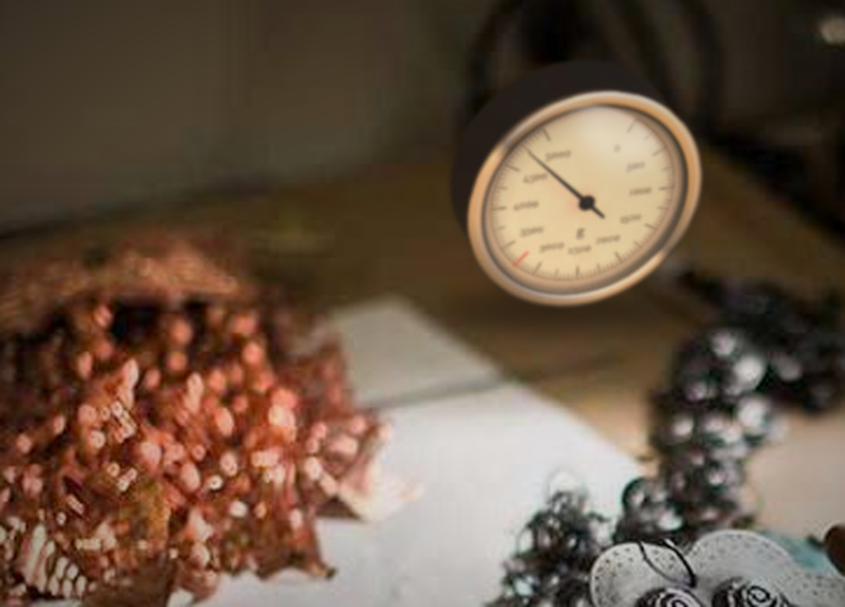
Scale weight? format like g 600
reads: g 4750
